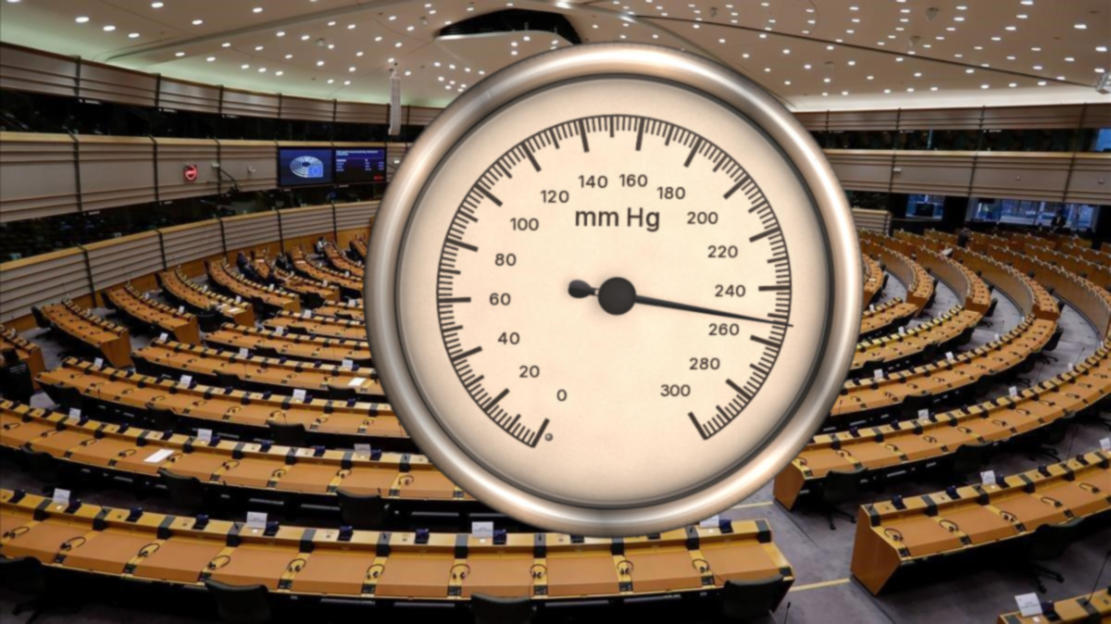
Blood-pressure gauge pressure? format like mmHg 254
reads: mmHg 252
